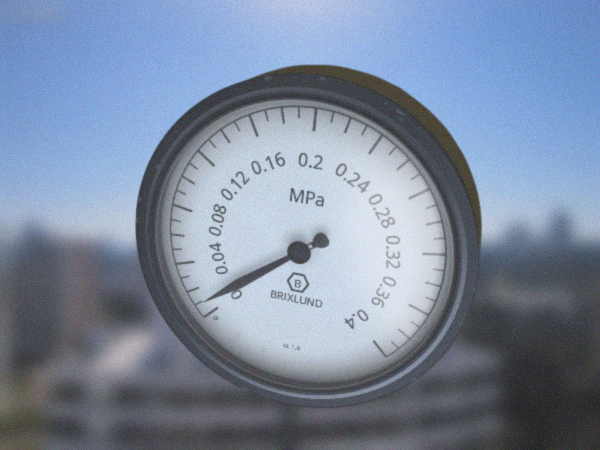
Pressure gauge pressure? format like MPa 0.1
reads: MPa 0.01
